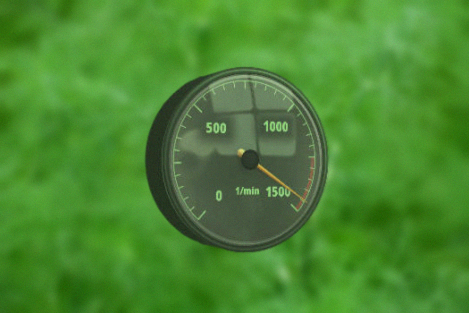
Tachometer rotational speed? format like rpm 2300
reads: rpm 1450
